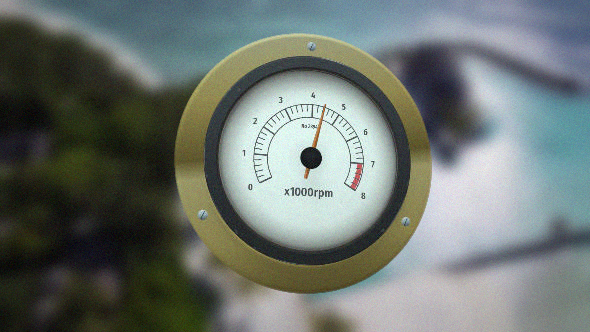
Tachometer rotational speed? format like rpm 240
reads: rpm 4400
